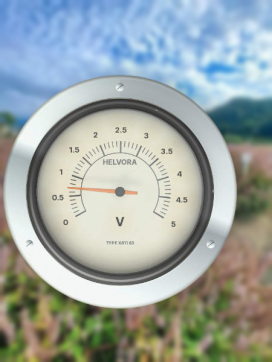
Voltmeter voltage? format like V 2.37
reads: V 0.7
